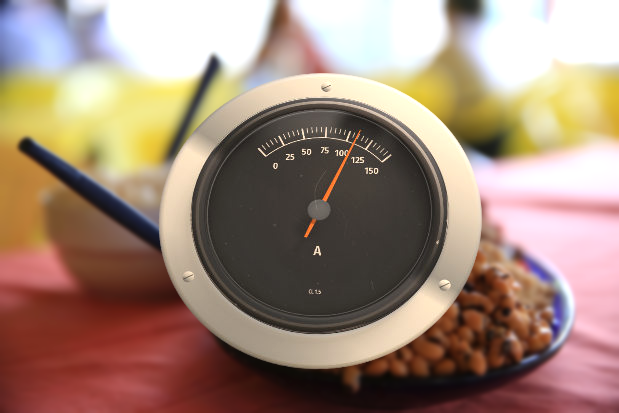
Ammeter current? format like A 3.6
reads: A 110
